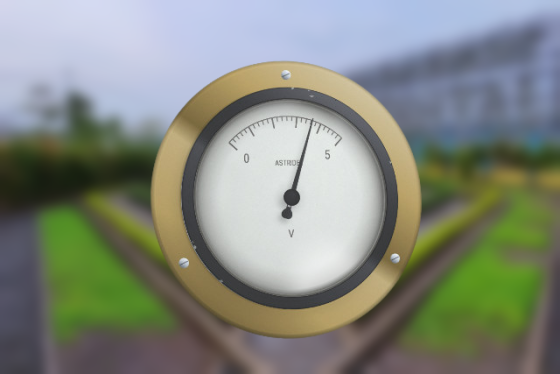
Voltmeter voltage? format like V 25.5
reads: V 3.6
